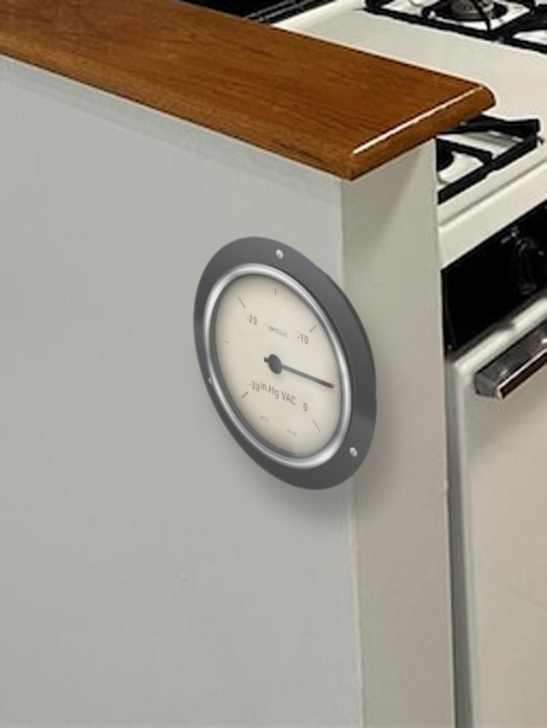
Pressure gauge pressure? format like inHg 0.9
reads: inHg -5
